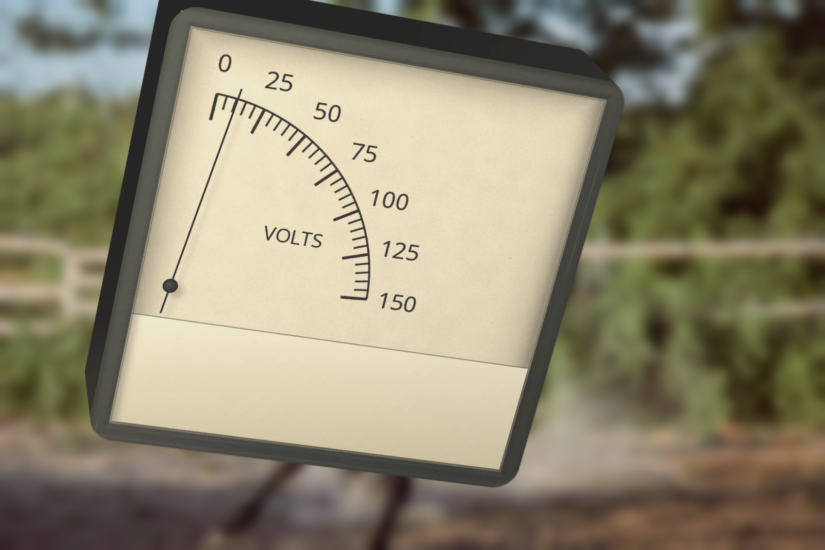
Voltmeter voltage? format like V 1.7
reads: V 10
